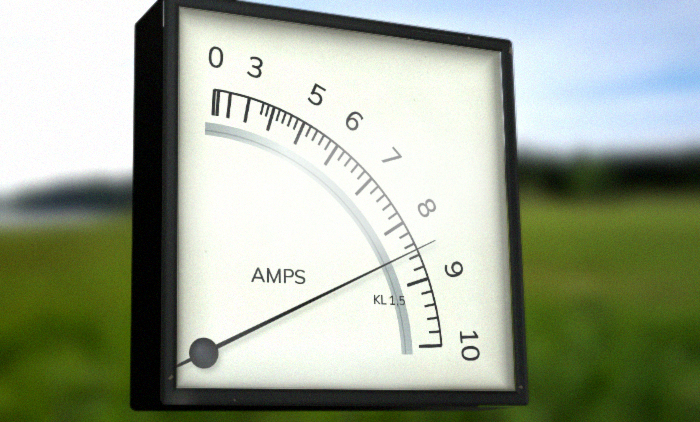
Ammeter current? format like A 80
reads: A 8.5
